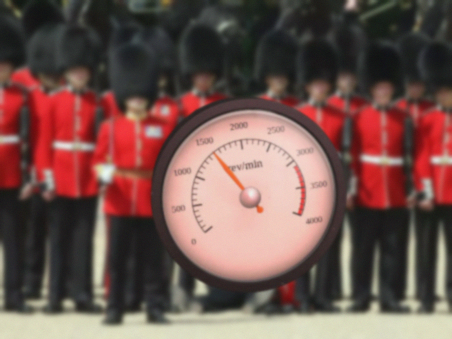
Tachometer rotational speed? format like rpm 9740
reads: rpm 1500
